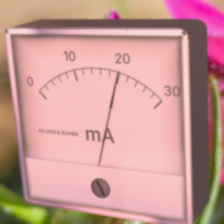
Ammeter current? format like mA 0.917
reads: mA 20
